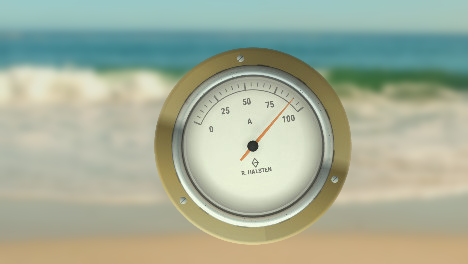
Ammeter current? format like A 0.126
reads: A 90
